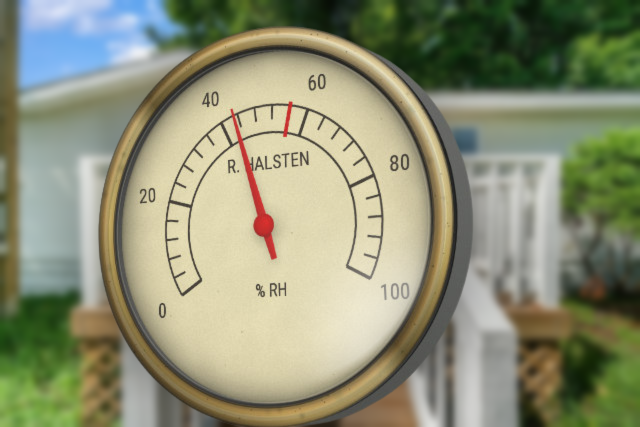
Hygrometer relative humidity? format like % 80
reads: % 44
